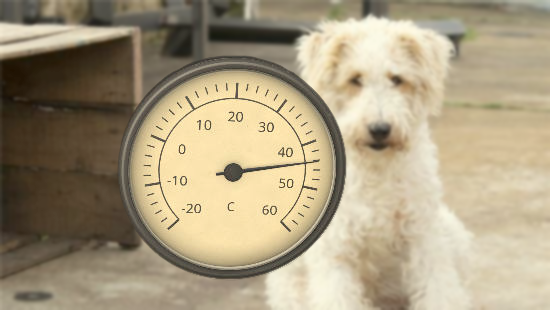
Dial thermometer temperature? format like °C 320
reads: °C 44
